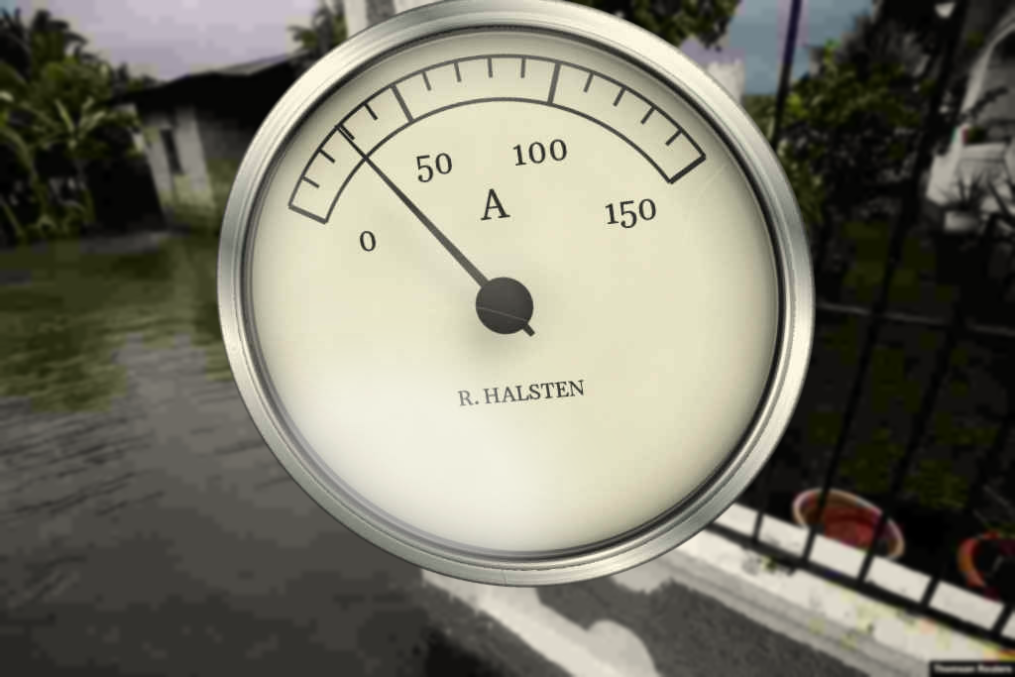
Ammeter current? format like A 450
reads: A 30
